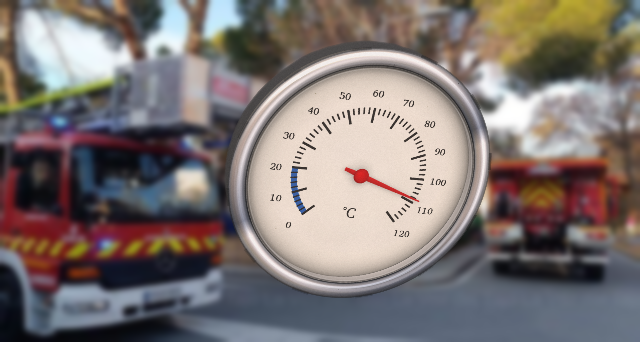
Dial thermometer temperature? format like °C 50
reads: °C 108
